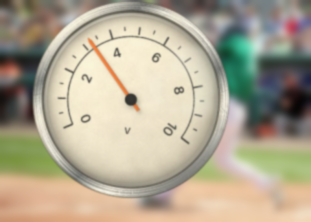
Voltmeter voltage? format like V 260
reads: V 3.25
